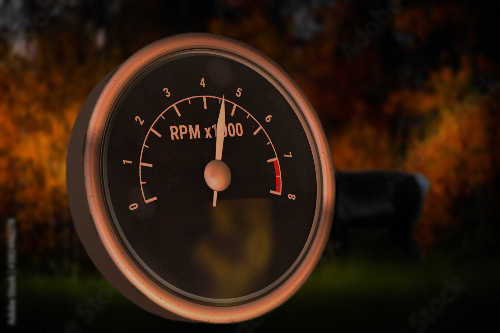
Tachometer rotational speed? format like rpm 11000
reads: rpm 4500
